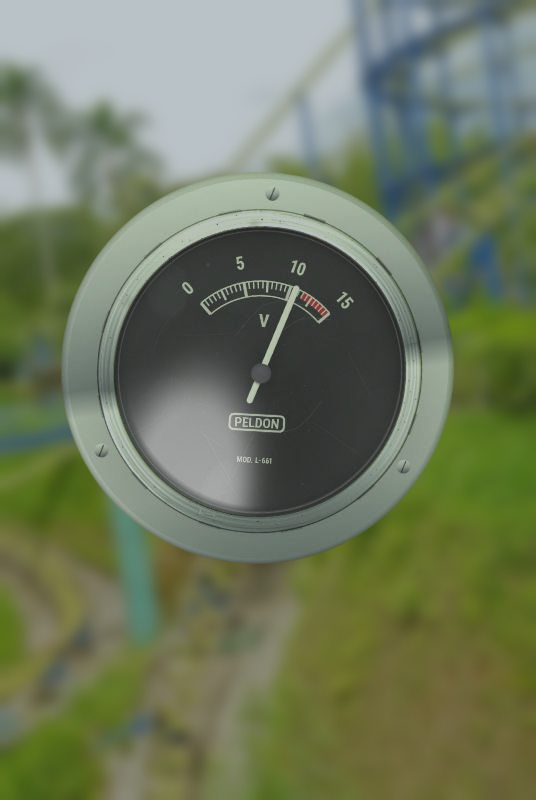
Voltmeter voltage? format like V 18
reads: V 10.5
